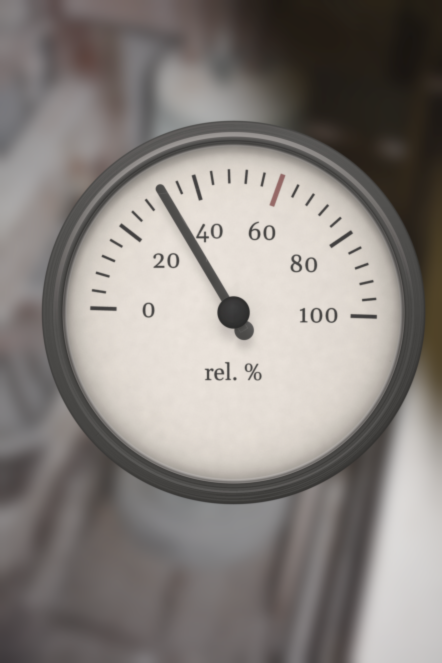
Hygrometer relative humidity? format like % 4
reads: % 32
